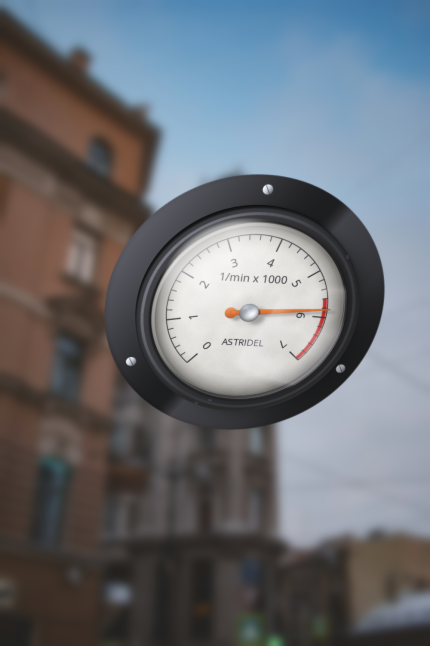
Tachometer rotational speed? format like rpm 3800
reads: rpm 5800
